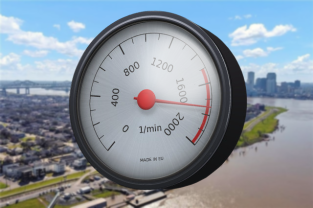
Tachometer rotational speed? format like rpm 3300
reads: rpm 1750
